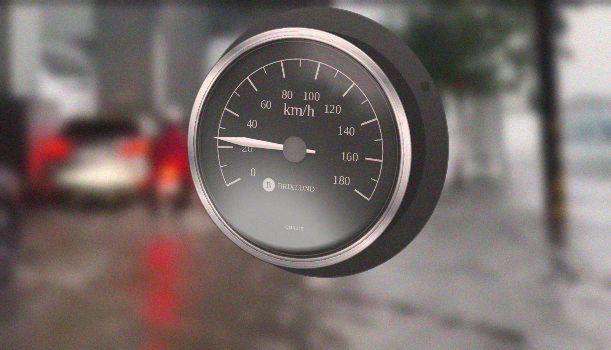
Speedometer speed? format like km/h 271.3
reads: km/h 25
